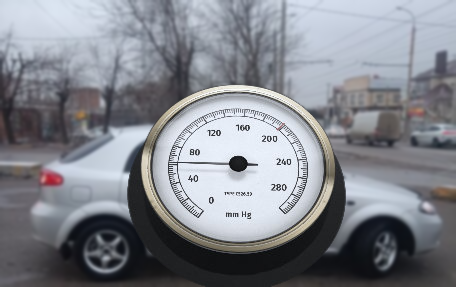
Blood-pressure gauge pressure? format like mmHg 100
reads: mmHg 60
